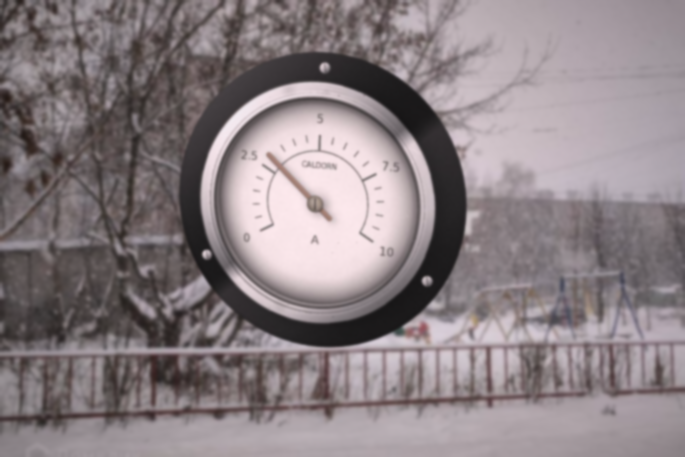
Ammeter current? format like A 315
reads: A 3
